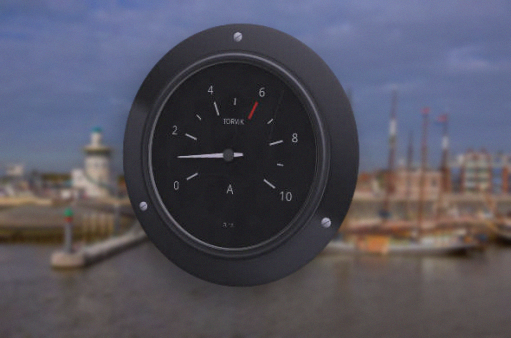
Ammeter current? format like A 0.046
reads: A 1
